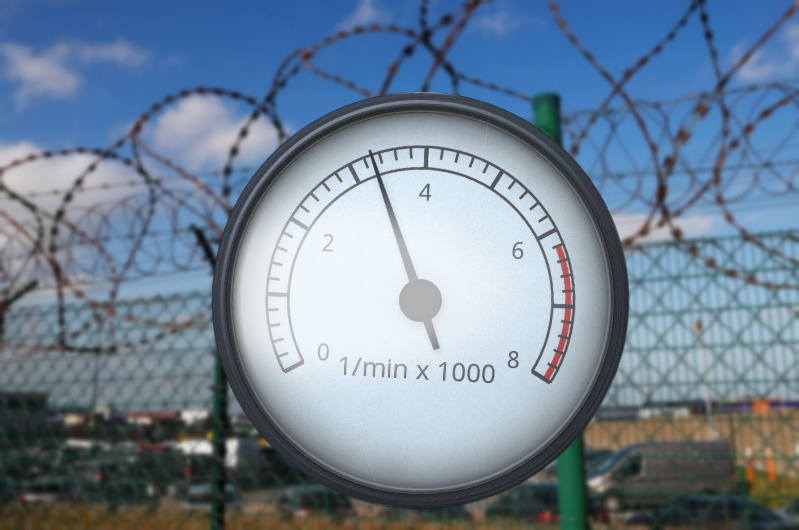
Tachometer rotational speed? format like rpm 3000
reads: rpm 3300
